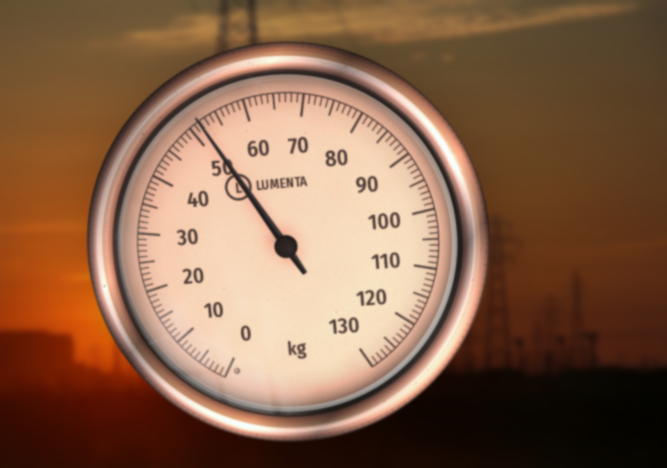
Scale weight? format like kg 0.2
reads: kg 52
